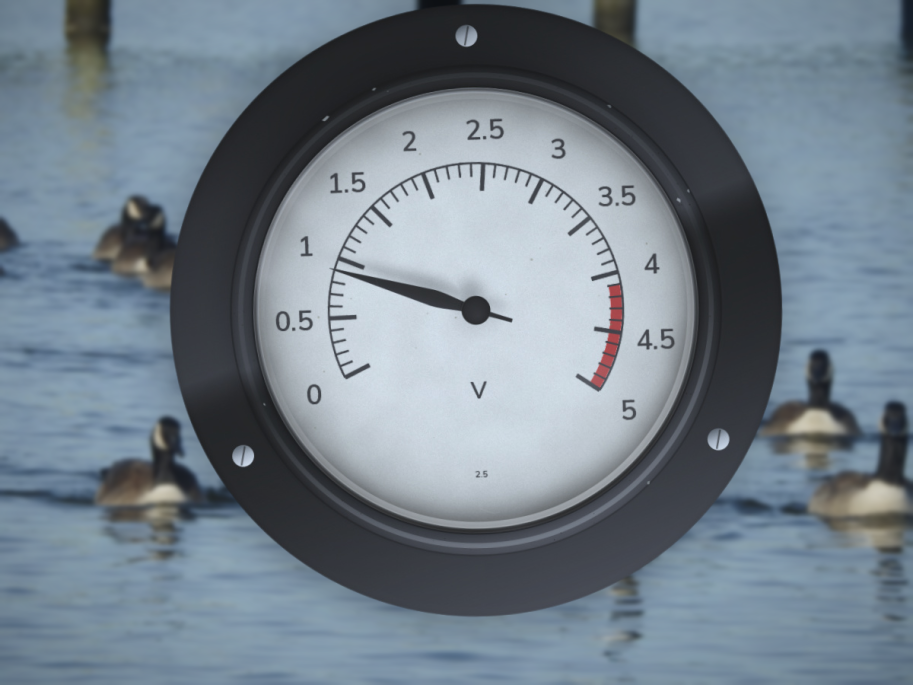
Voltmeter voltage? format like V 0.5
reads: V 0.9
